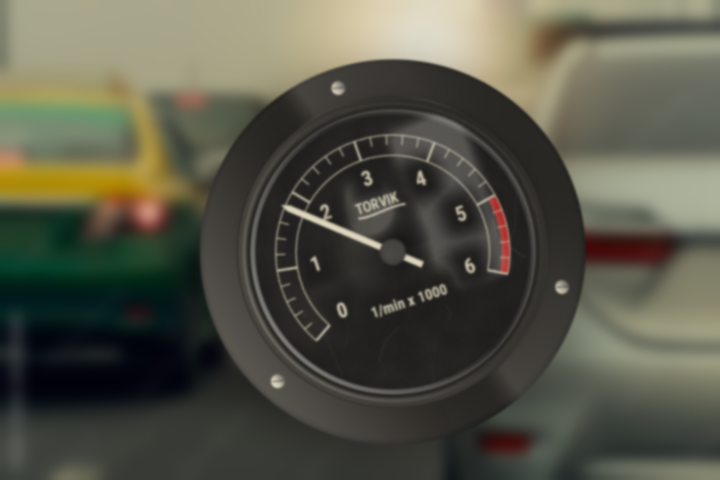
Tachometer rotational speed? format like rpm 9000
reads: rpm 1800
